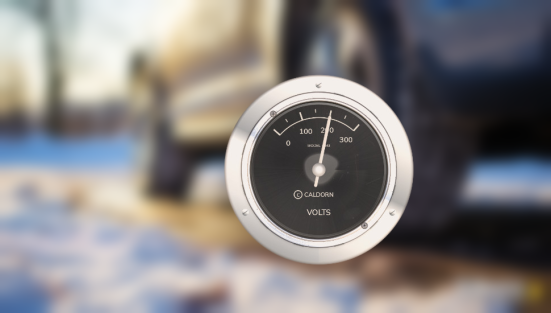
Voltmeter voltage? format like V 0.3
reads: V 200
